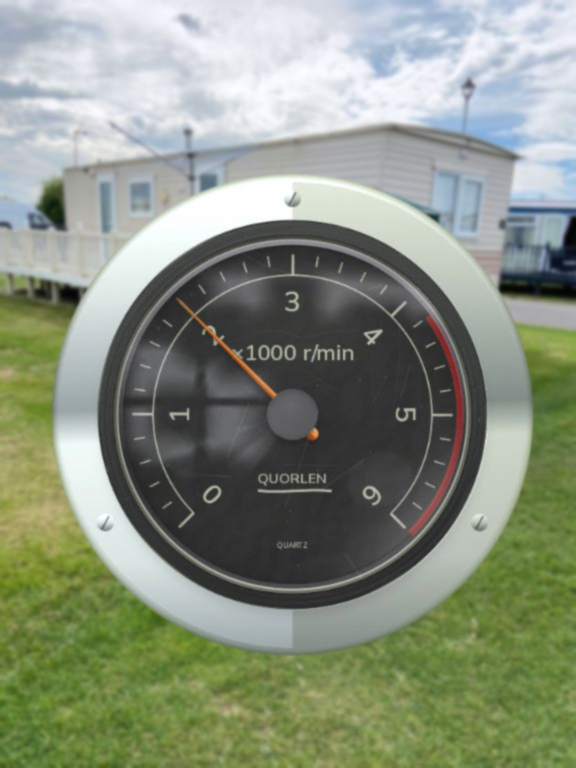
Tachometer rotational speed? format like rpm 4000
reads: rpm 2000
